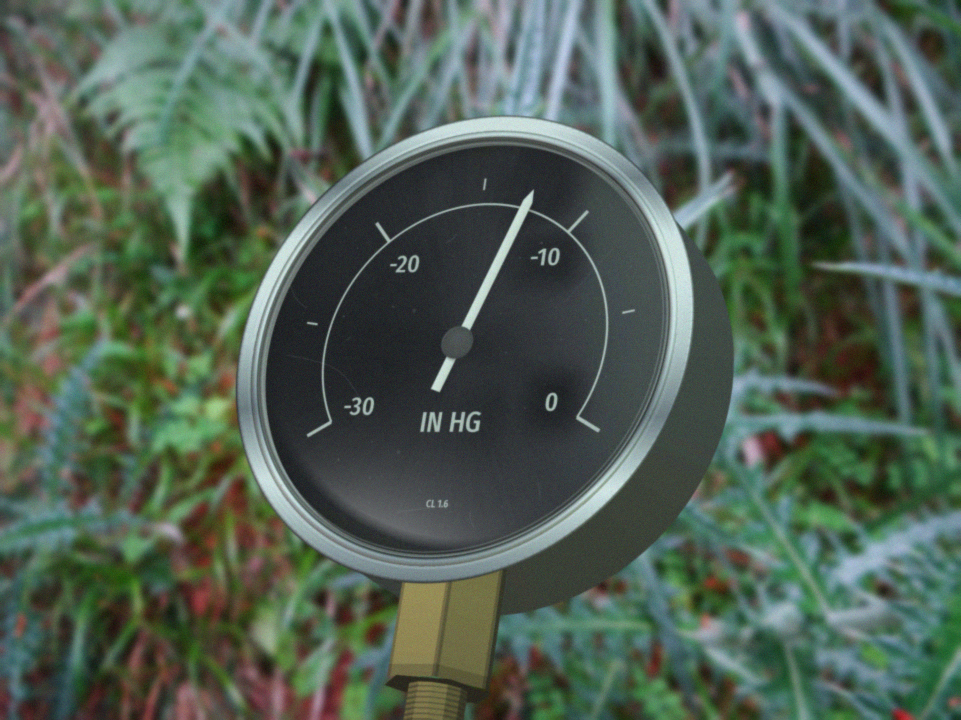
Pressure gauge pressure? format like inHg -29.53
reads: inHg -12.5
